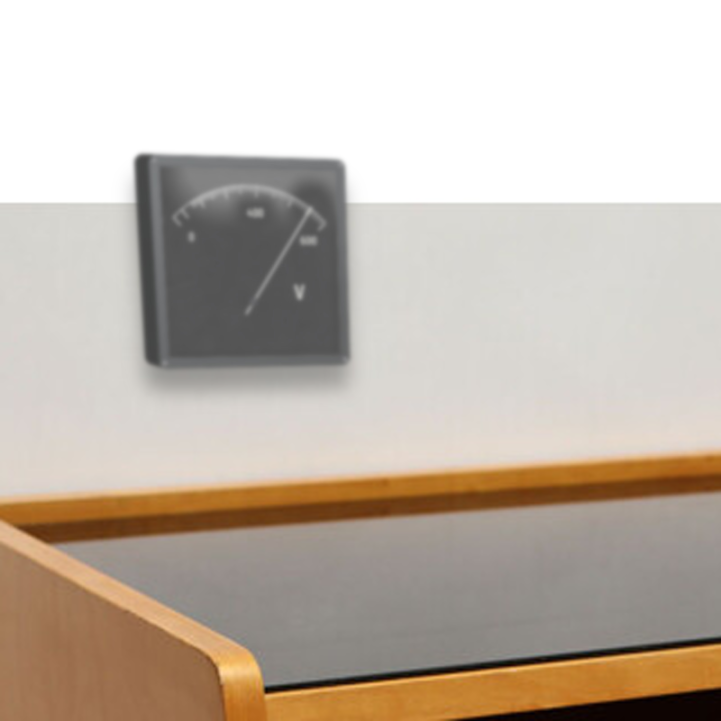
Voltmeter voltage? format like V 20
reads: V 550
